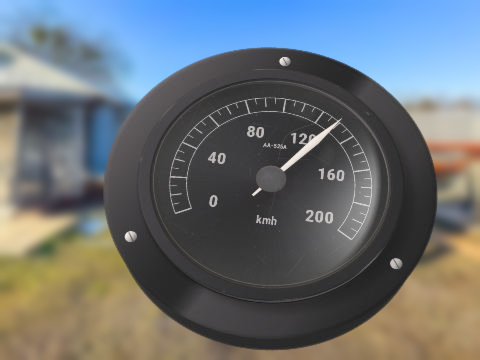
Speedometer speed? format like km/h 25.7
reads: km/h 130
